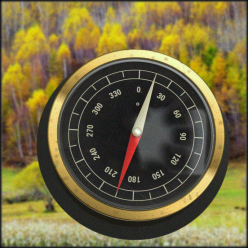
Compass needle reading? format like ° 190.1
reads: ° 195
